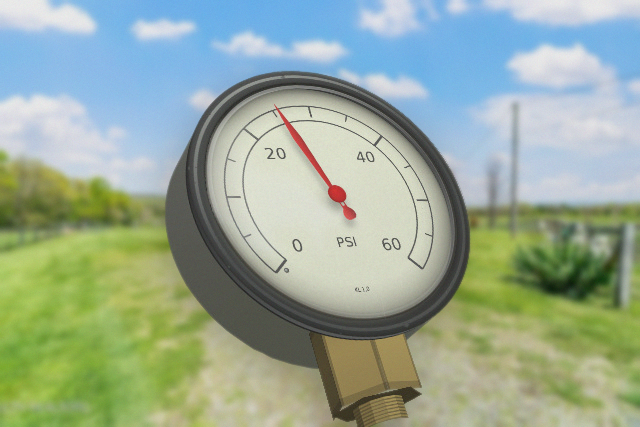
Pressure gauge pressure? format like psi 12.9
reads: psi 25
